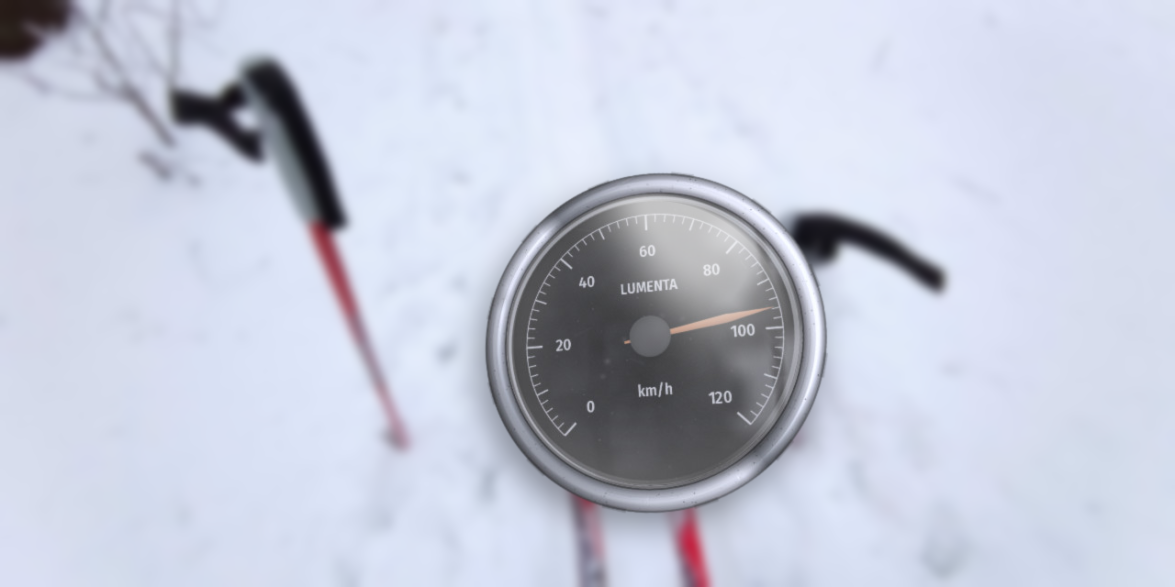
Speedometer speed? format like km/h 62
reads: km/h 96
